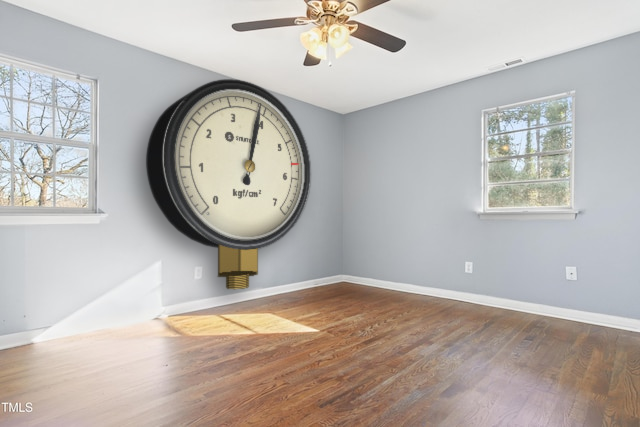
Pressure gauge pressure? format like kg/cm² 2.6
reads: kg/cm² 3.8
